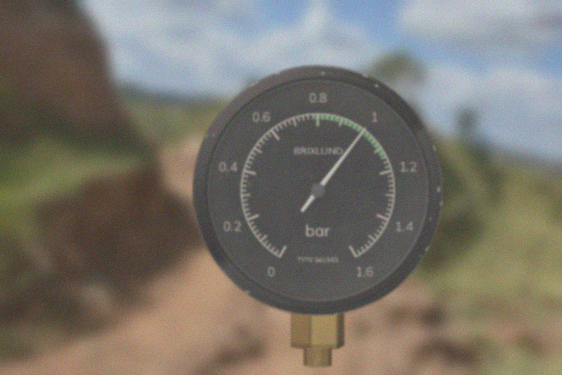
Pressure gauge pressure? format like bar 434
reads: bar 1
